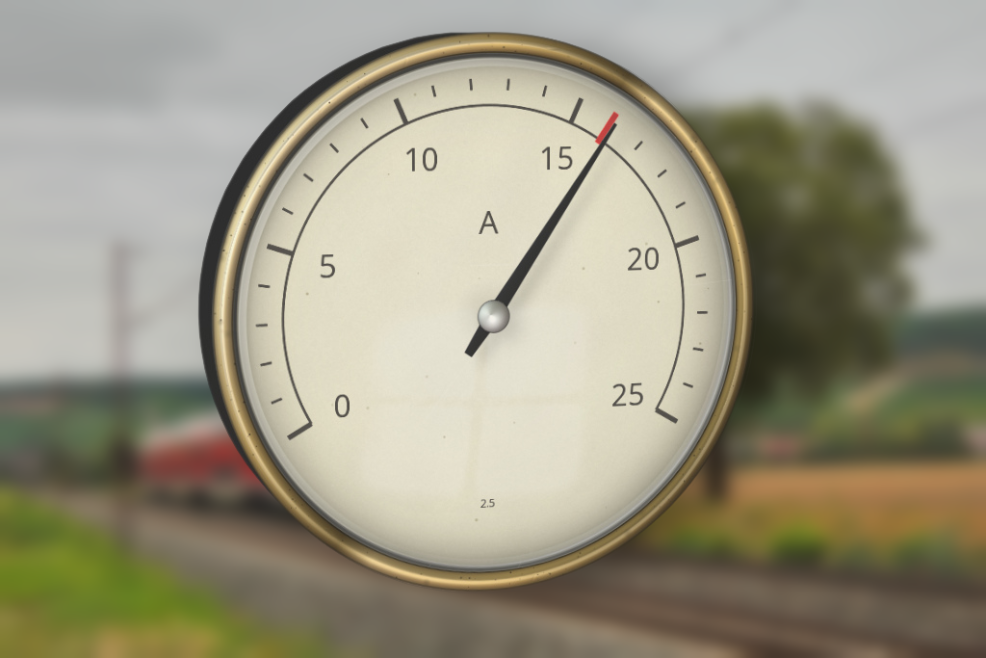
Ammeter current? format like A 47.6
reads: A 16
